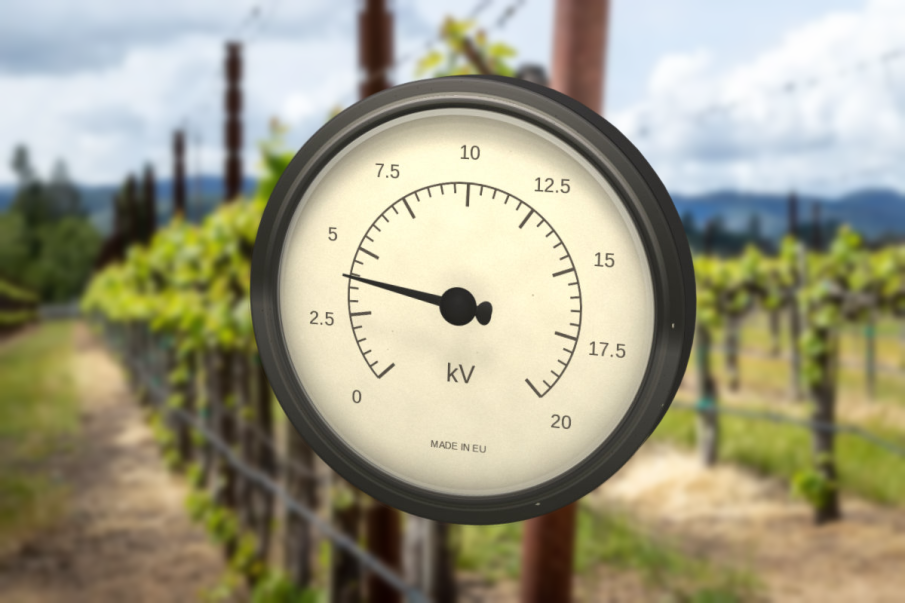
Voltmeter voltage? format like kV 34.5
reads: kV 4
